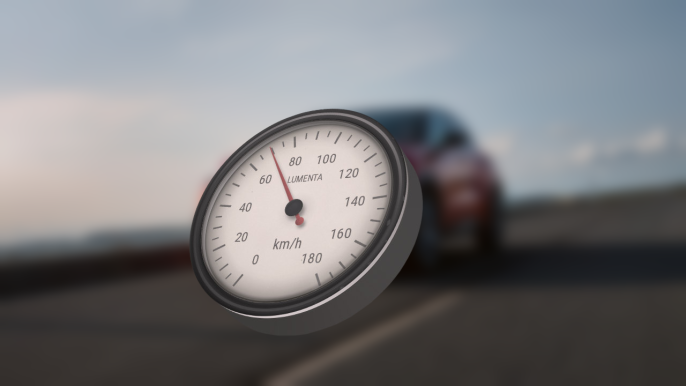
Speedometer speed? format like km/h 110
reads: km/h 70
